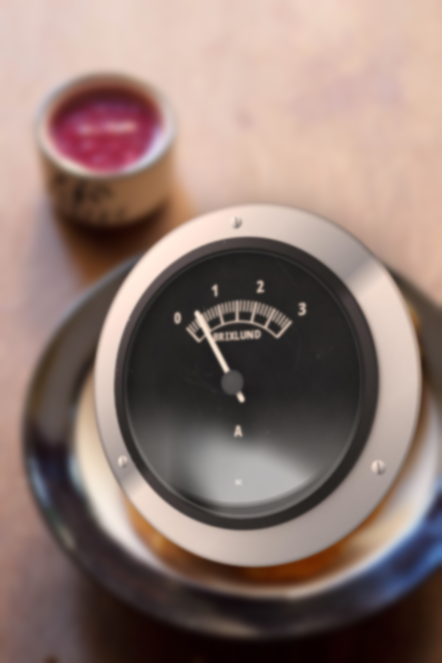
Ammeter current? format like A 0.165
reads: A 0.5
